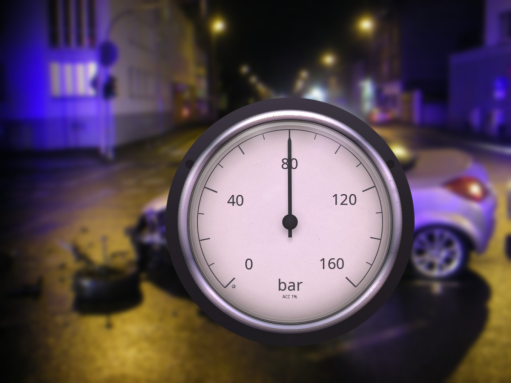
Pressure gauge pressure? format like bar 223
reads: bar 80
